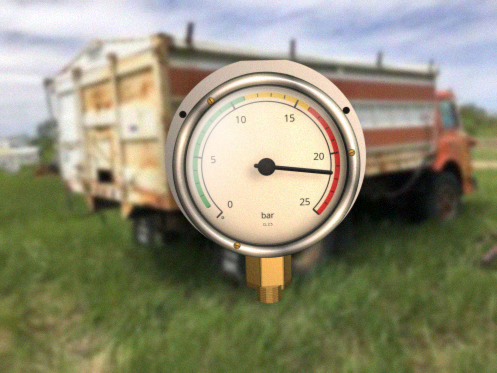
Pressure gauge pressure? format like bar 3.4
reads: bar 21.5
